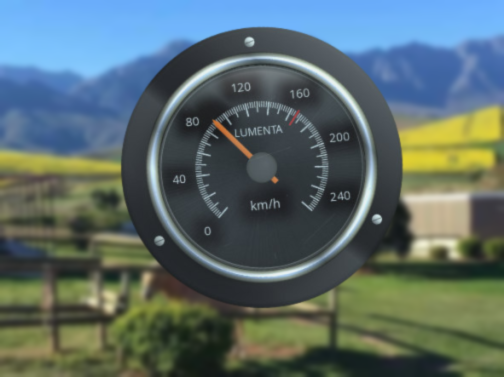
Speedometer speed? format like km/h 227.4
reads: km/h 90
